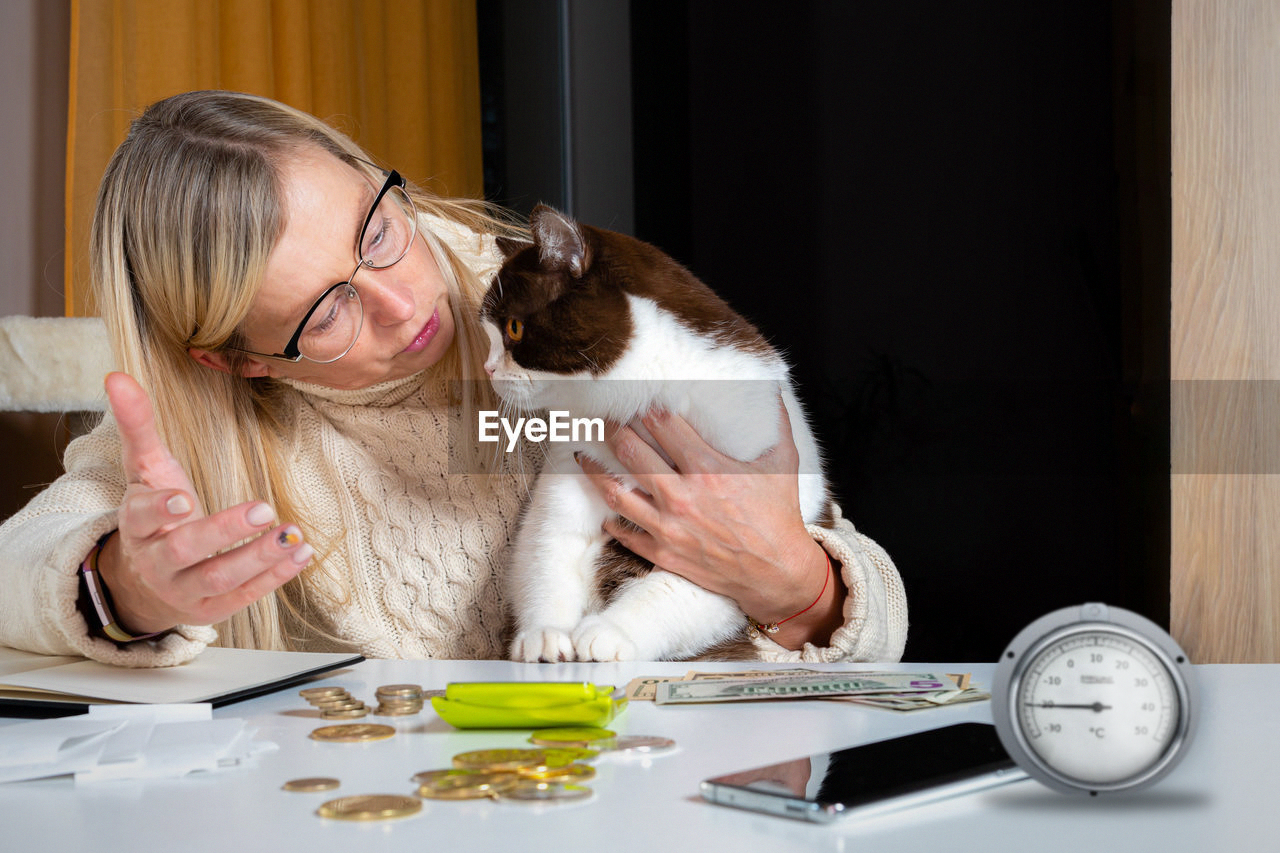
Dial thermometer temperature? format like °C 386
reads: °C -20
